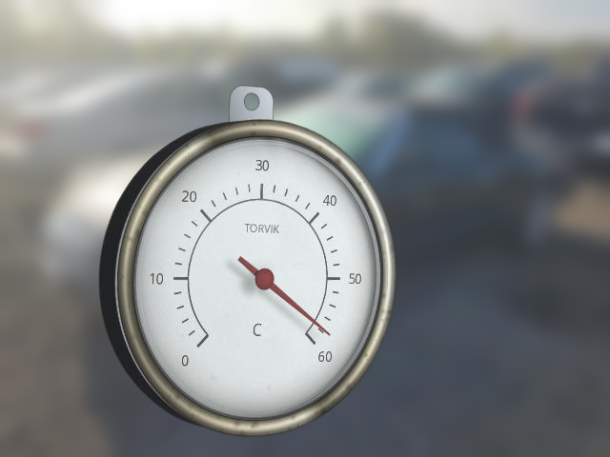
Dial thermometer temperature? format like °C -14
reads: °C 58
